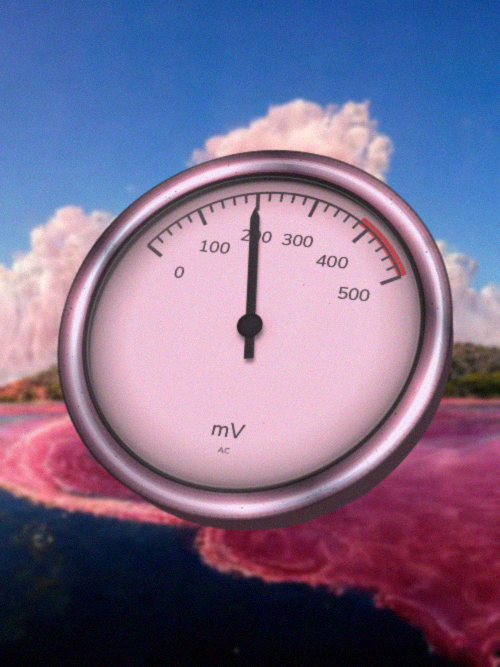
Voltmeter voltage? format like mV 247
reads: mV 200
